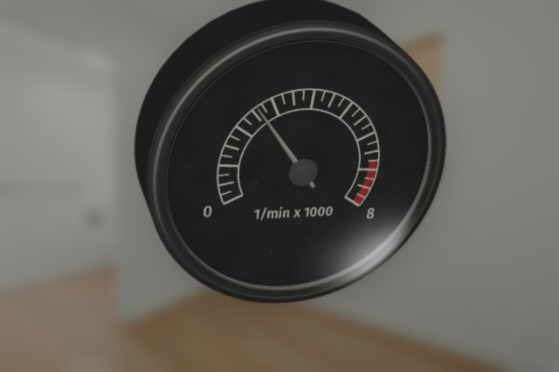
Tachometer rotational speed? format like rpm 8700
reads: rpm 2625
